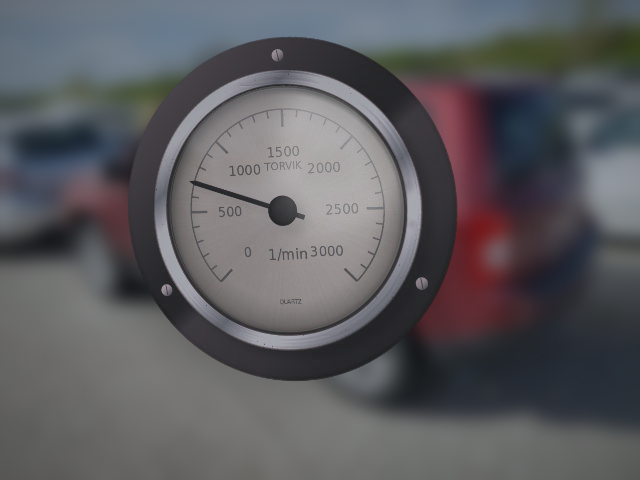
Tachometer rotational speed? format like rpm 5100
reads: rpm 700
